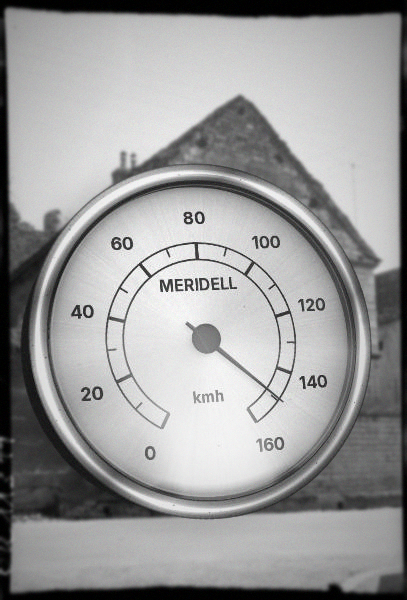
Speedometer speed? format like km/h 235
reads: km/h 150
